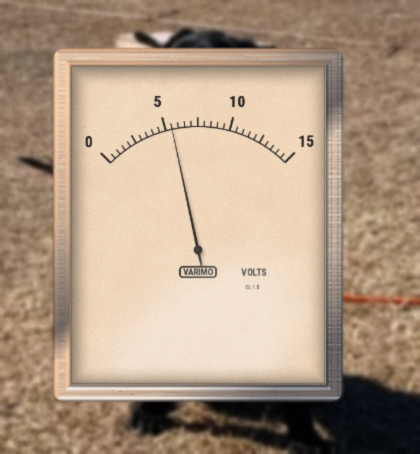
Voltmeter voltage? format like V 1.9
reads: V 5.5
